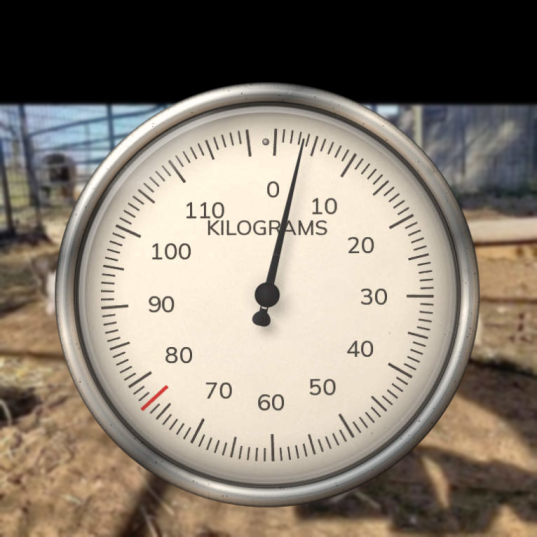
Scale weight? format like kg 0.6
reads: kg 3.5
